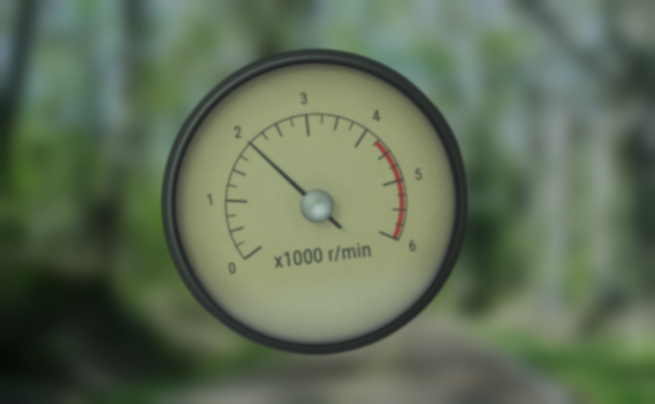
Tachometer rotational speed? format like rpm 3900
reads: rpm 2000
